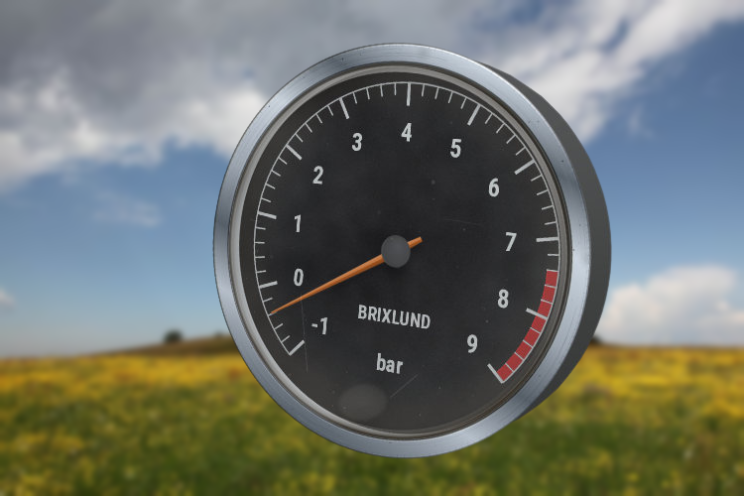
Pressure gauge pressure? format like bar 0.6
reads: bar -0.4
